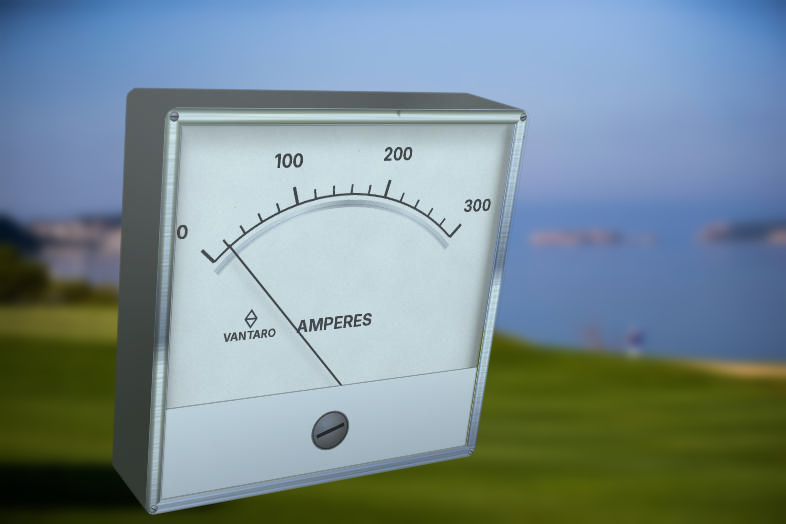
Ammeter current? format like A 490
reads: A 20
